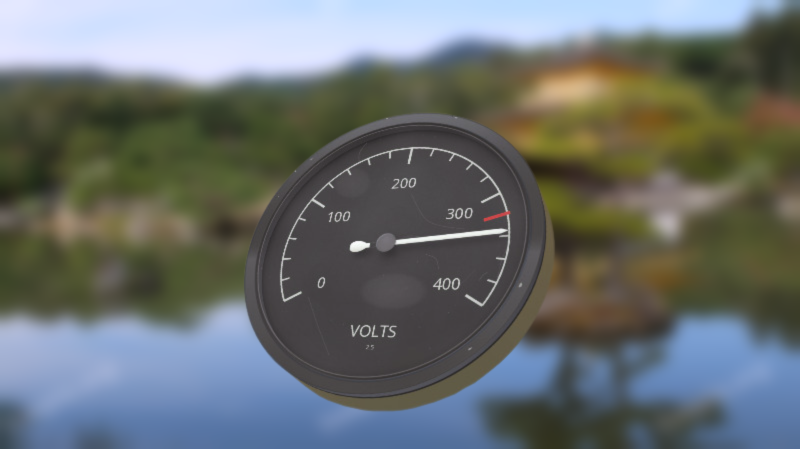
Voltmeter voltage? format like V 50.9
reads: V 340
